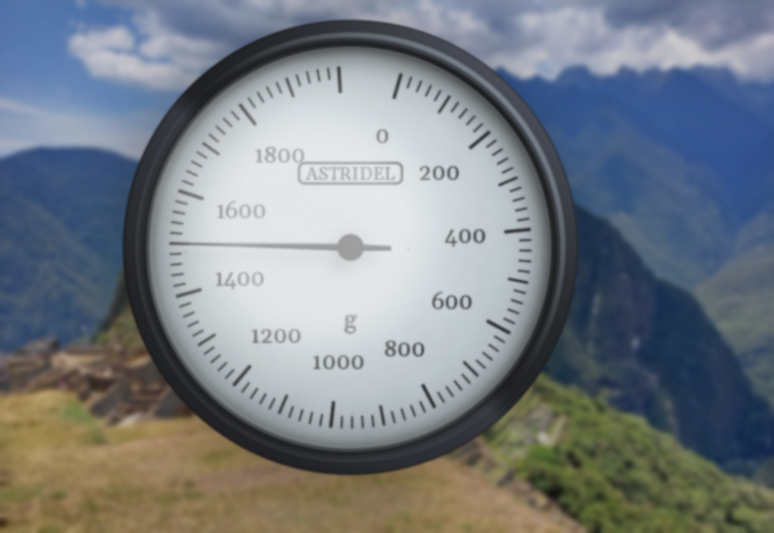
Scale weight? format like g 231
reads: g 1500
